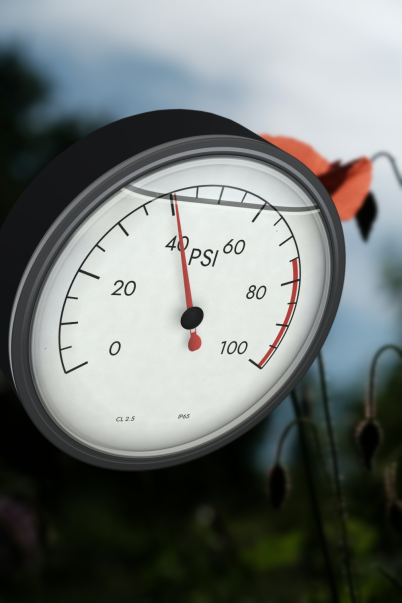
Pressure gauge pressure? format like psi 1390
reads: psi 40
